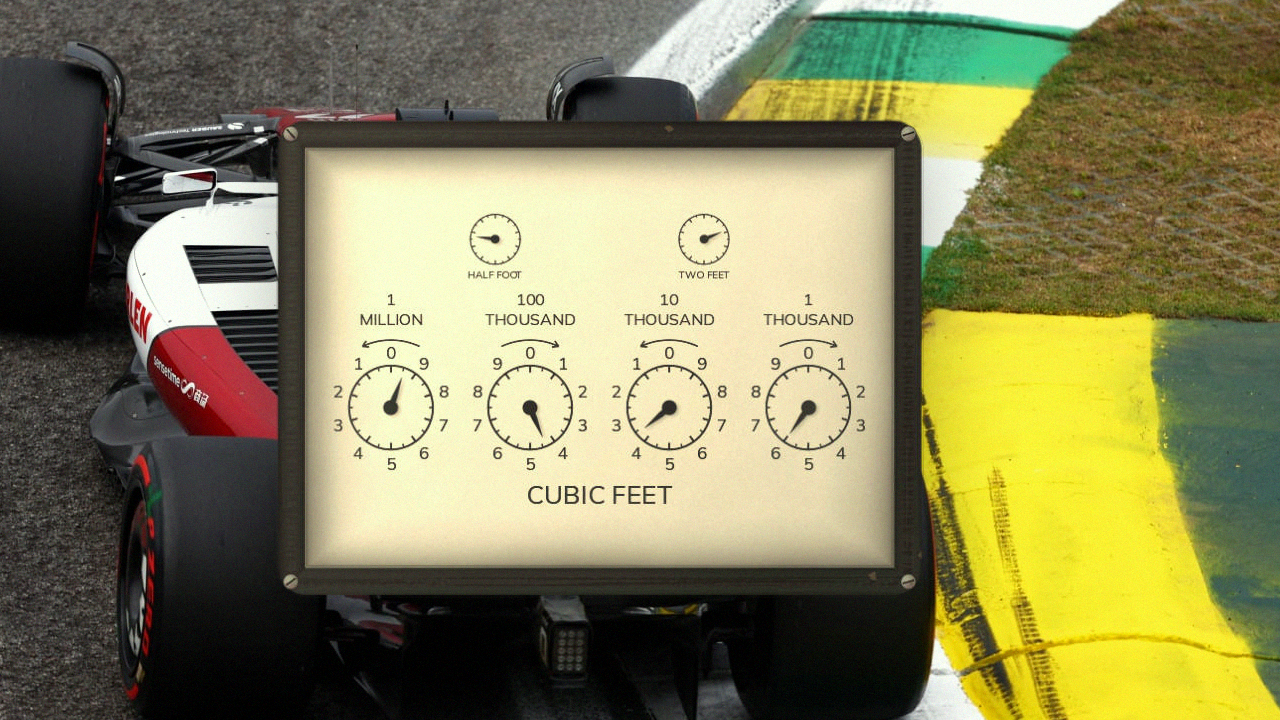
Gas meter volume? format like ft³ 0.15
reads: ft³ 943600
